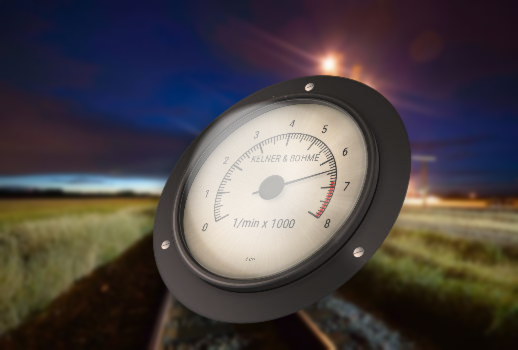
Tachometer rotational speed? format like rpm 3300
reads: rpm 6500
